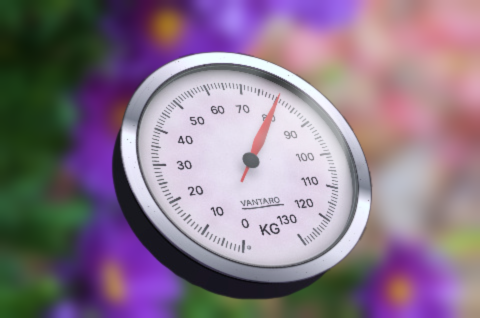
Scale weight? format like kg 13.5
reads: kg 80
